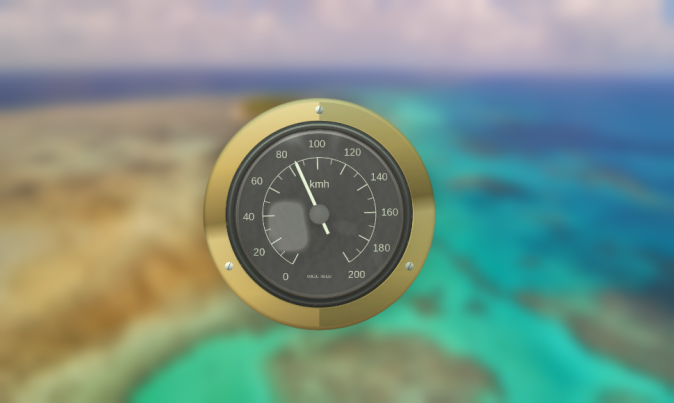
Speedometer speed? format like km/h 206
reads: km/h 85
